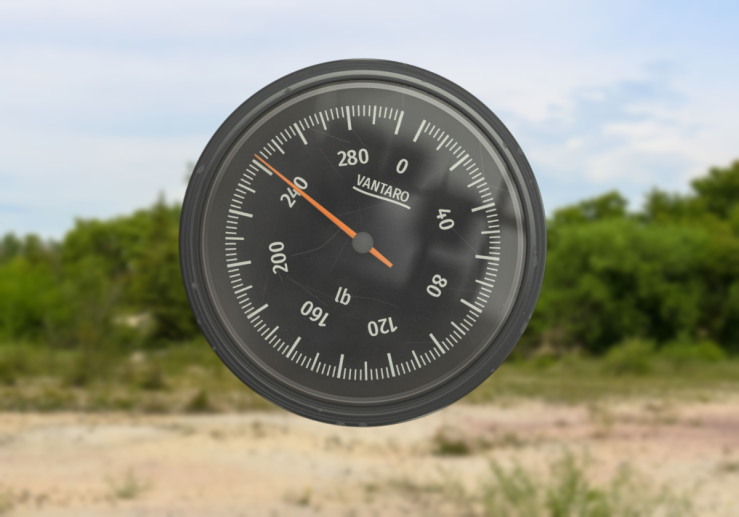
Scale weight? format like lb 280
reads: lb 242
